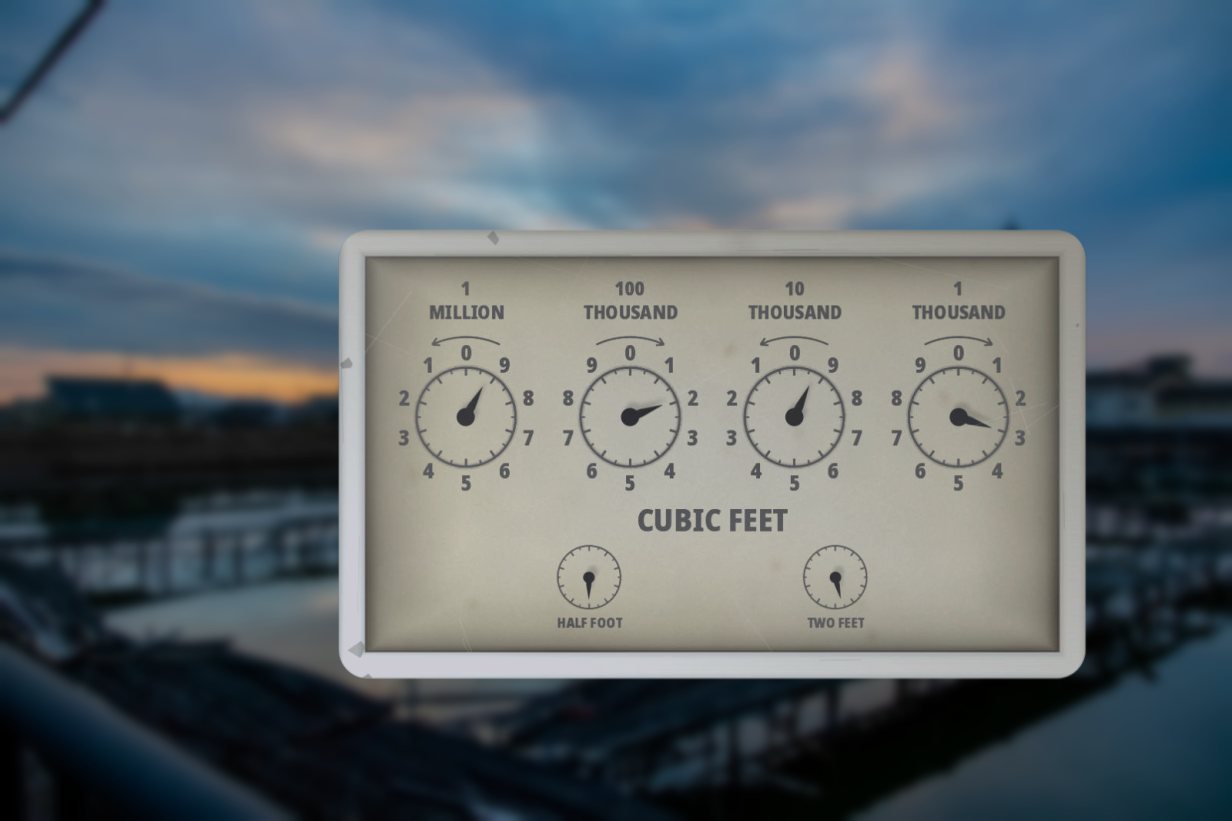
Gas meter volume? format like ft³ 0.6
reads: ft³ 919300
